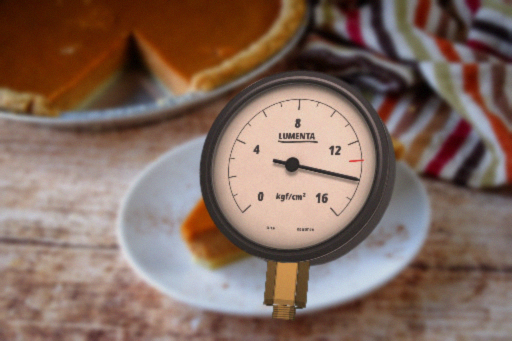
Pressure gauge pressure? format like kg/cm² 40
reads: kg/cm² 14
